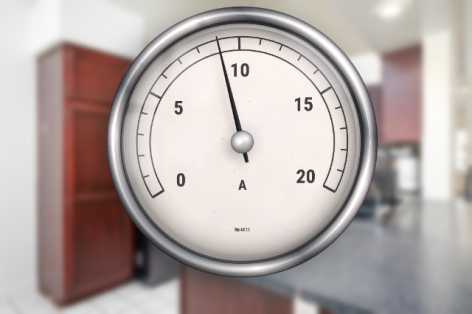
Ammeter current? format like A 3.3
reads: A 9
